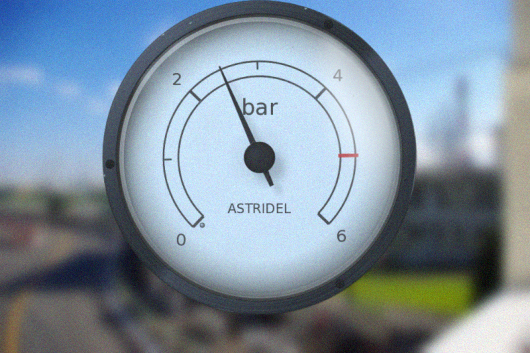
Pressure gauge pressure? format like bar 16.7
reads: bar 2.5
